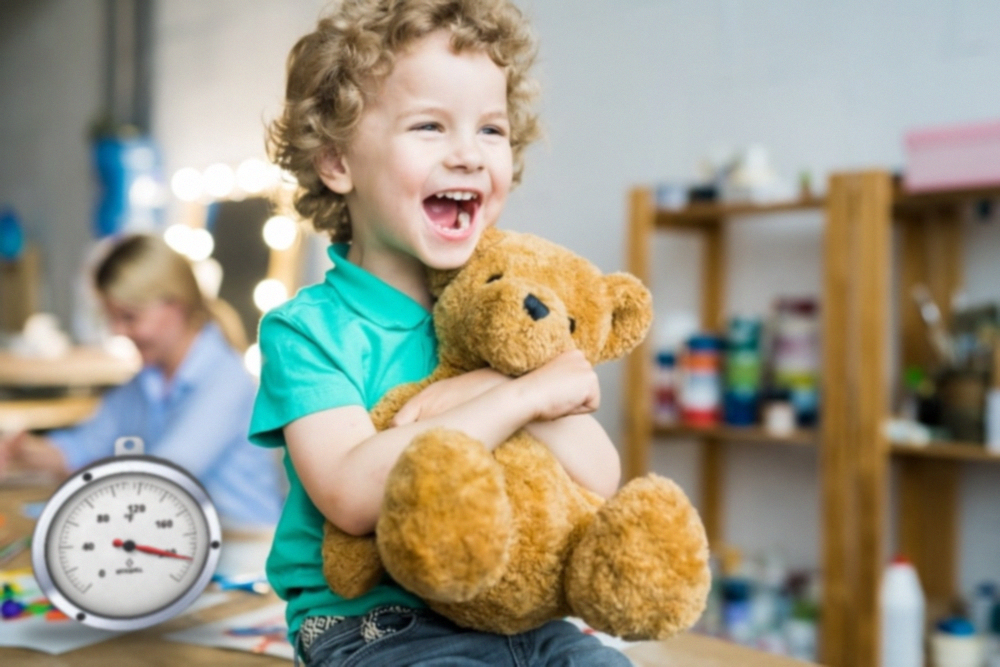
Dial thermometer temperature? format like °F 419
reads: °F 200
